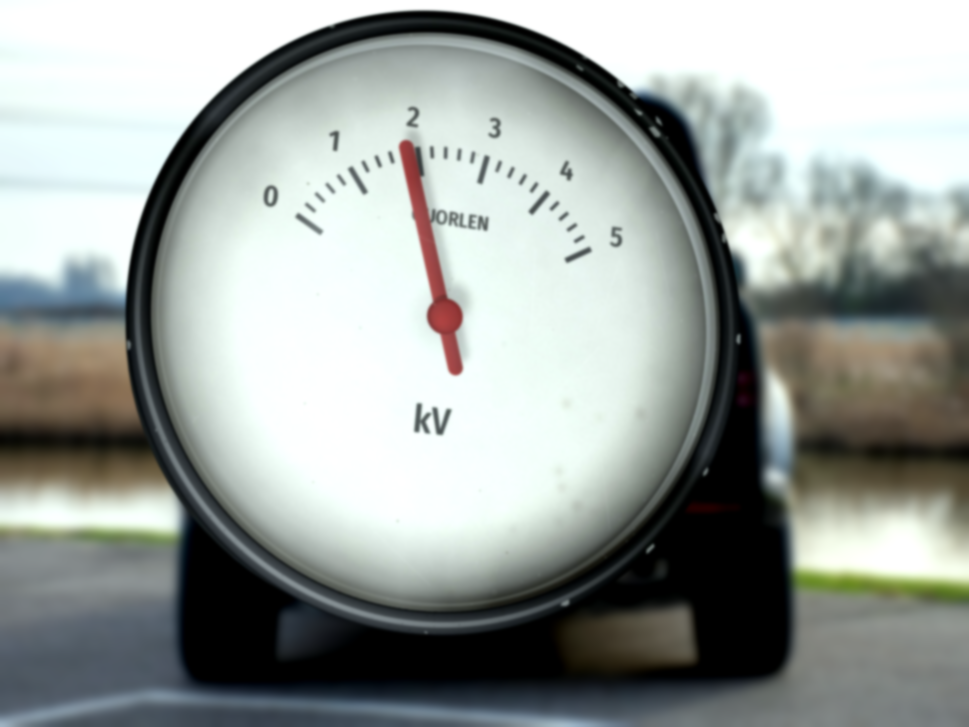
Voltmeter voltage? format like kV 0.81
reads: kV 1.8
